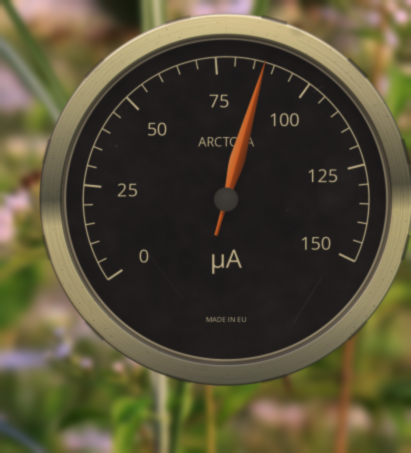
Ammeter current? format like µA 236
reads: µA 87.5
